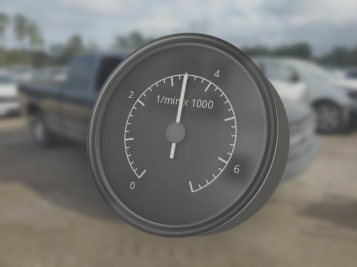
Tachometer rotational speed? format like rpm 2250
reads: rpm 3400
